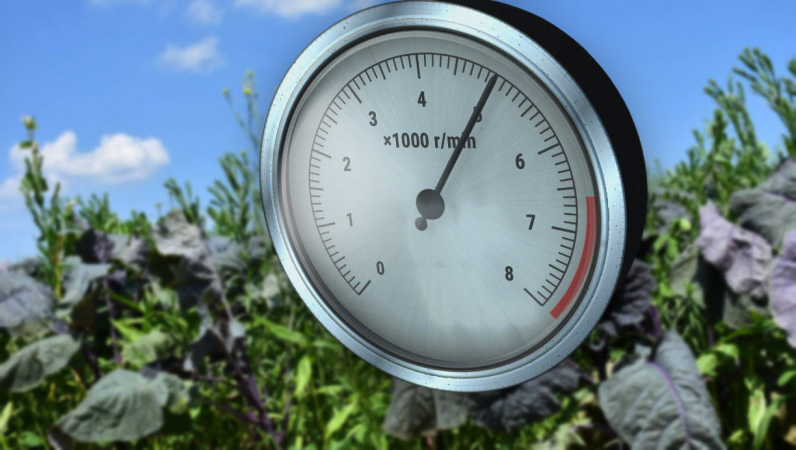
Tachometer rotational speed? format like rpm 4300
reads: rpm 5000
